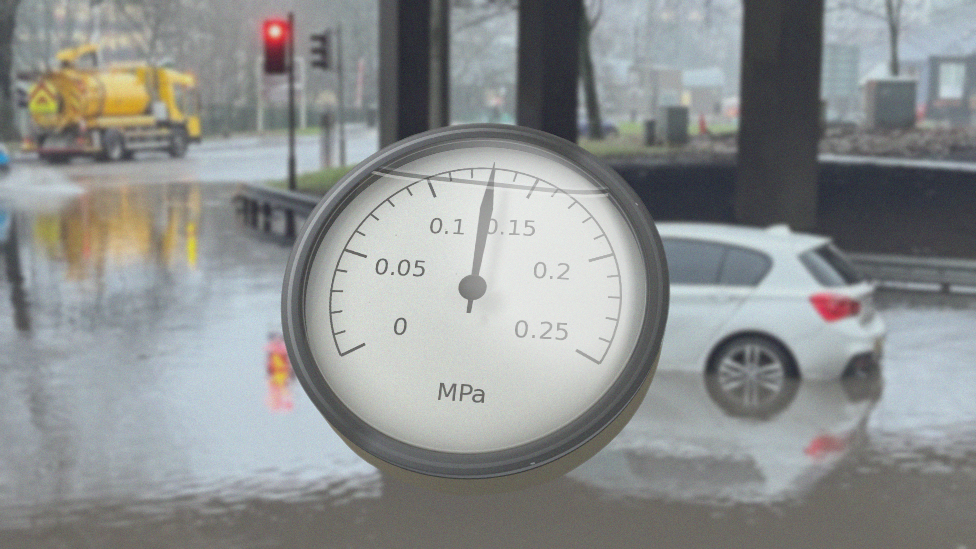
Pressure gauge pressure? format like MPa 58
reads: MPa 0.13
